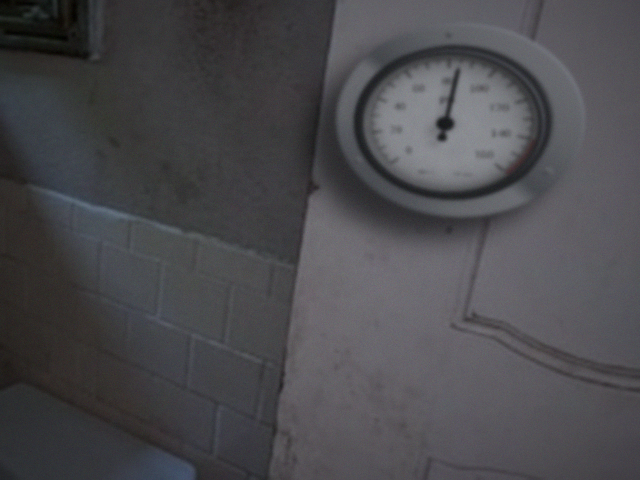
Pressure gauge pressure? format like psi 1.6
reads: psi 85
